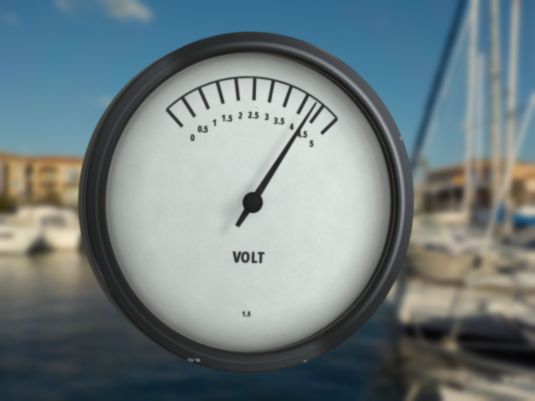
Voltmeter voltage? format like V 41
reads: V 4.25
